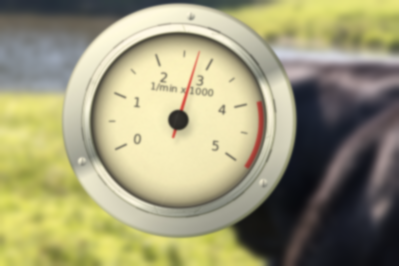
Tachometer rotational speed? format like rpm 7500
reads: rpm 2750
